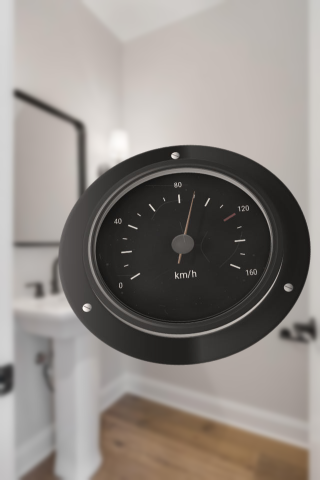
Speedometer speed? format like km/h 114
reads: km/h 90
